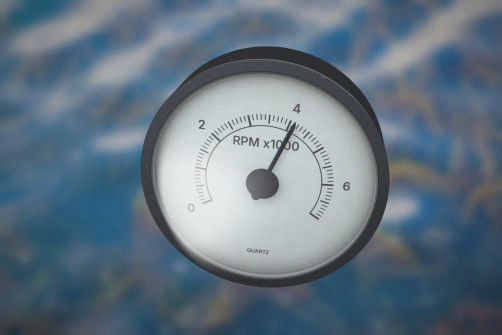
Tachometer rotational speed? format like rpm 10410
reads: rpm 4100
